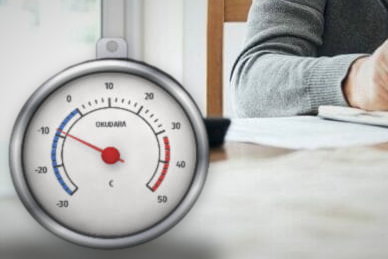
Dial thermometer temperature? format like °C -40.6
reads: °C -8
